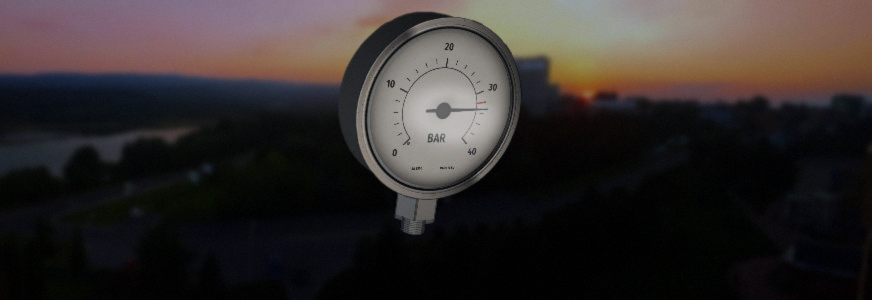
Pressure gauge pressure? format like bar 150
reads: bar 33
